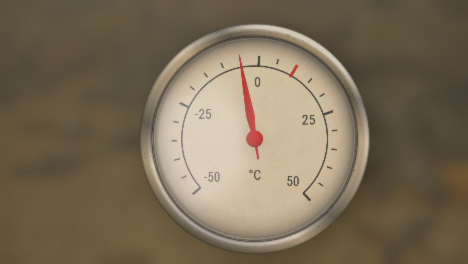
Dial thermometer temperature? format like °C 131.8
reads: °C -5
